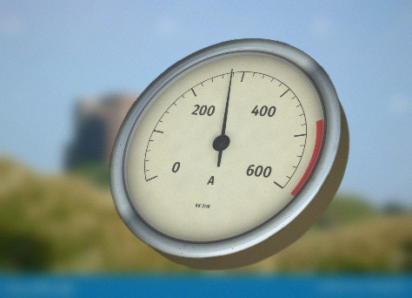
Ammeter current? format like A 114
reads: A 280
